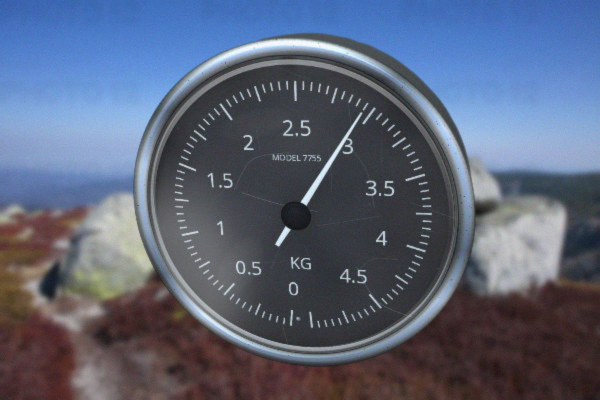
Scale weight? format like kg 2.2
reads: kg 2.95
